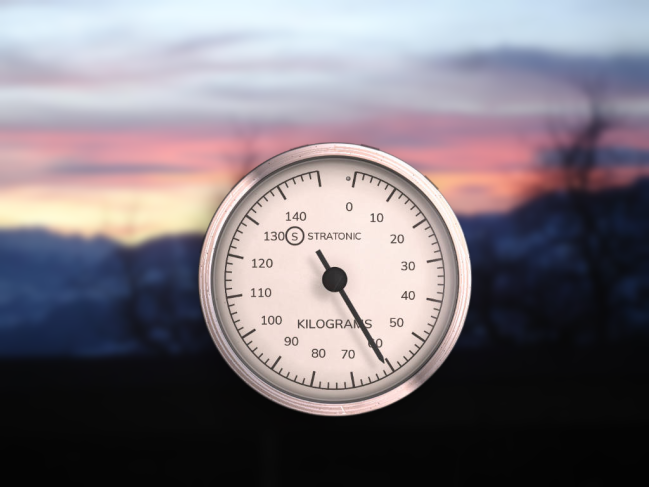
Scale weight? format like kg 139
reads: kg 61
